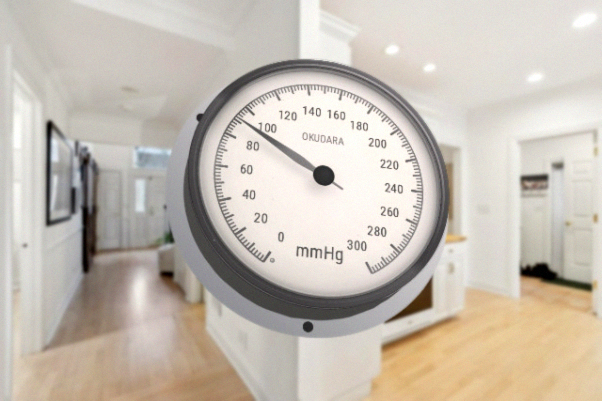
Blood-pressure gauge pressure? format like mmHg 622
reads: mmHg 90
